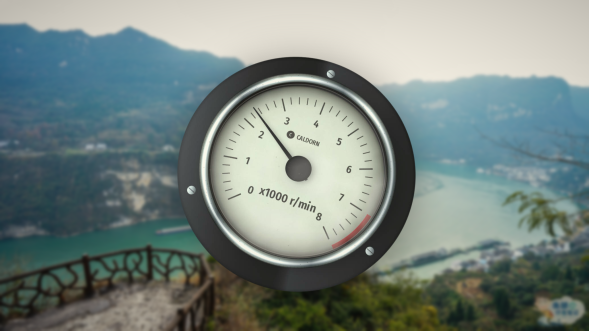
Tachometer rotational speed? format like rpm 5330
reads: rpm 2300
